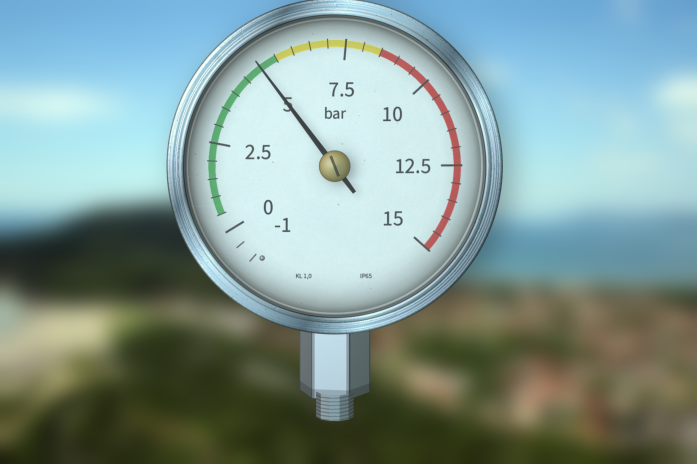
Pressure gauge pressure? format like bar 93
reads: bar 5
